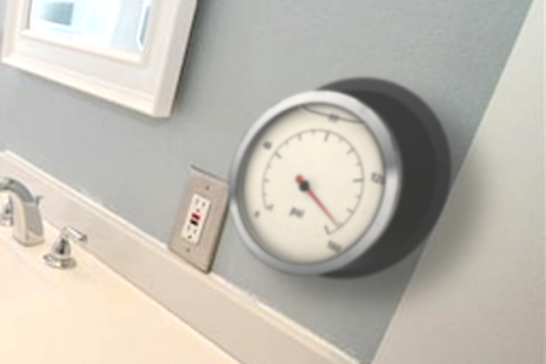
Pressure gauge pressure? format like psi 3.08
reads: psi 150
